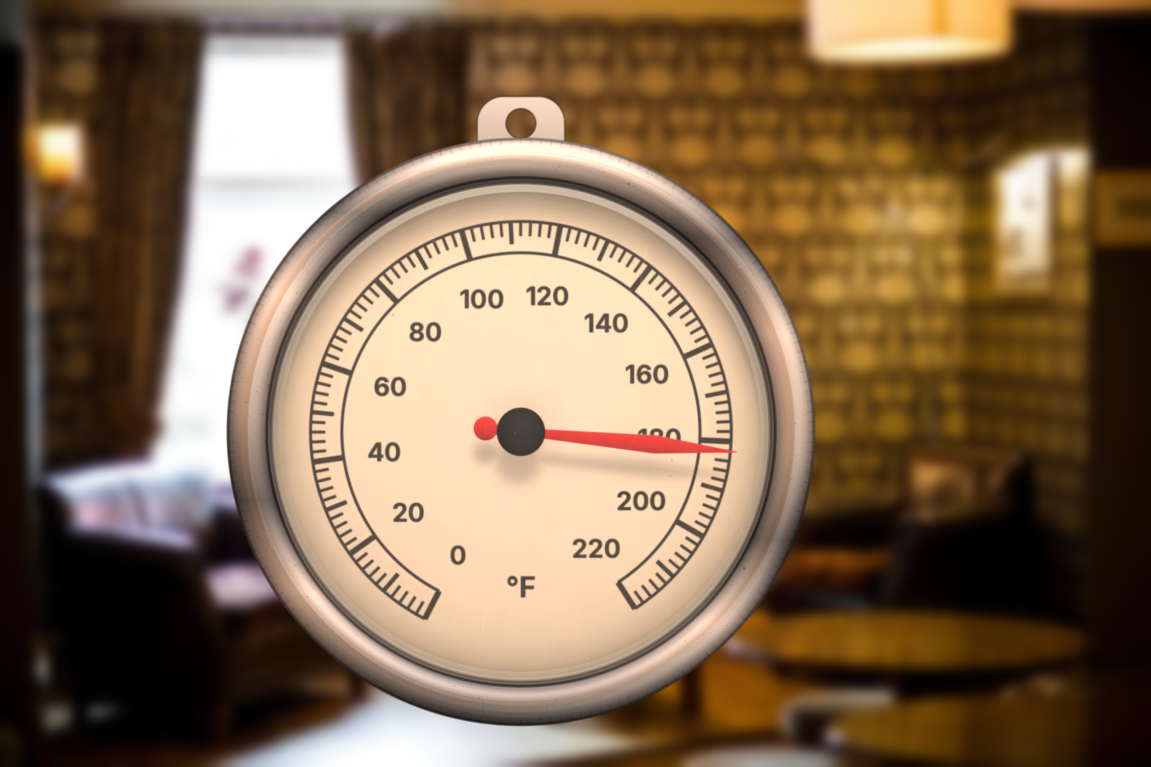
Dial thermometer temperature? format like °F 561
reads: °F 182
